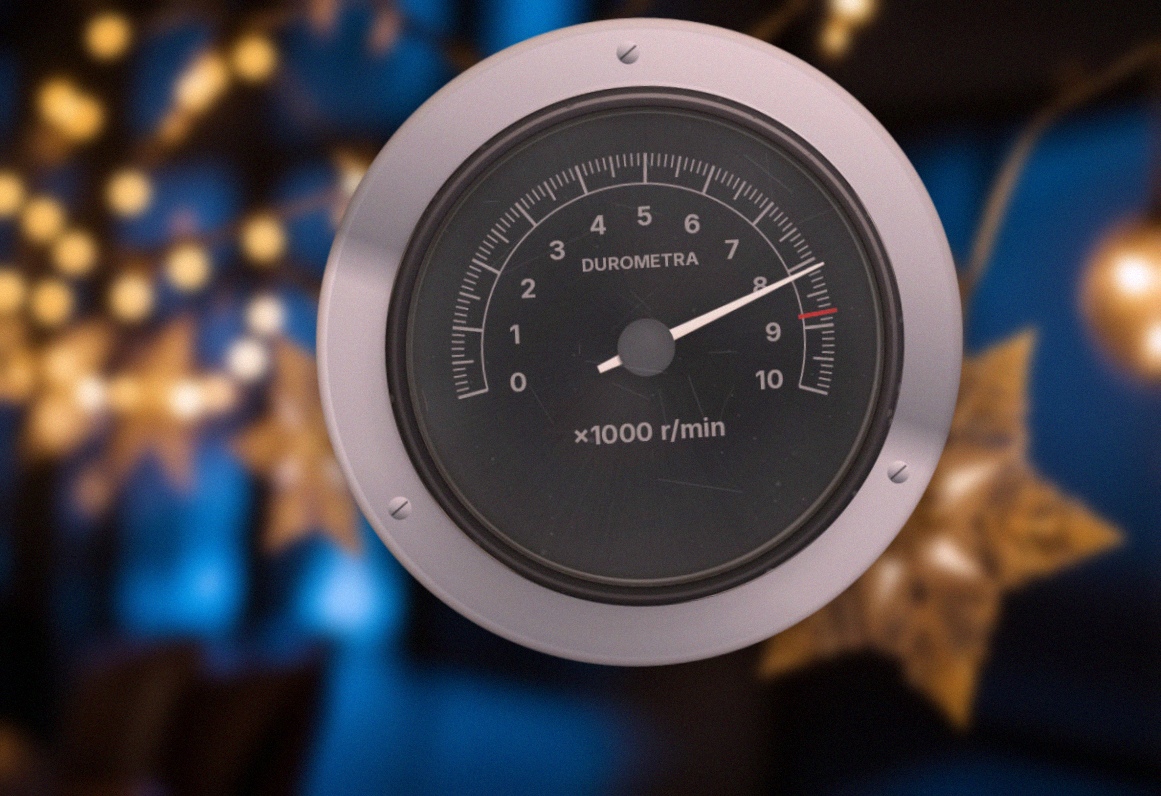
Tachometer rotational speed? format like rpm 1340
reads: rpm 8100
